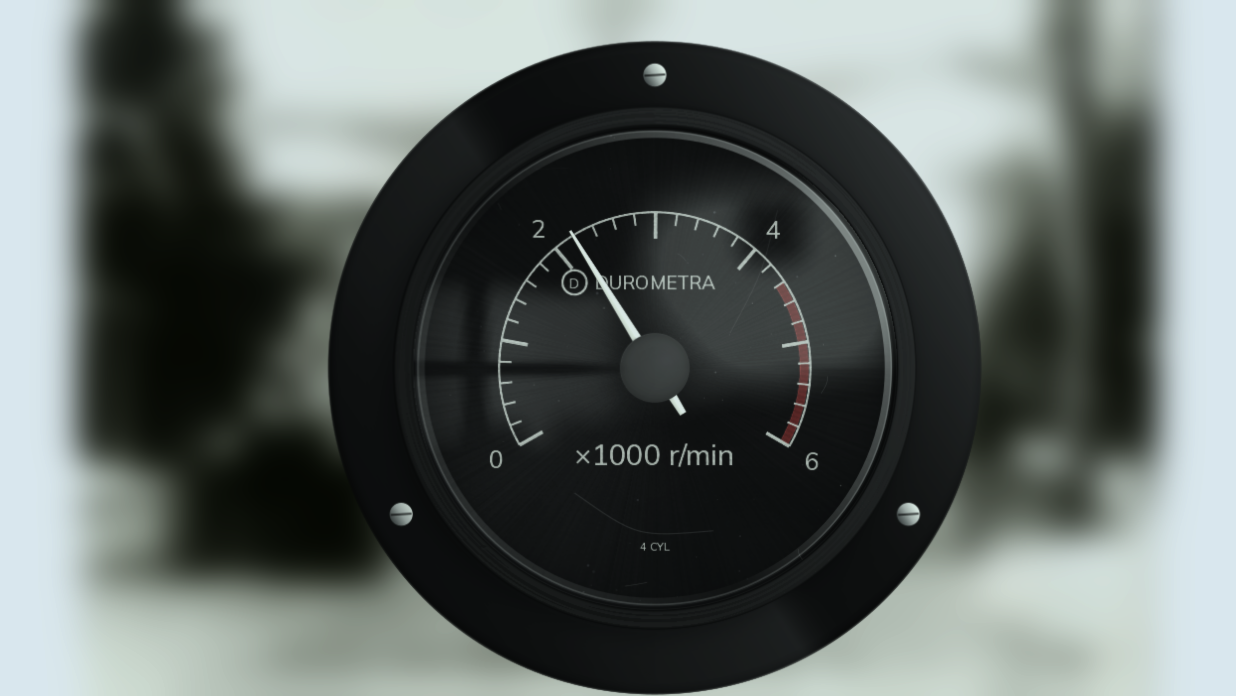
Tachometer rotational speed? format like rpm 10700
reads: rpm 2200
